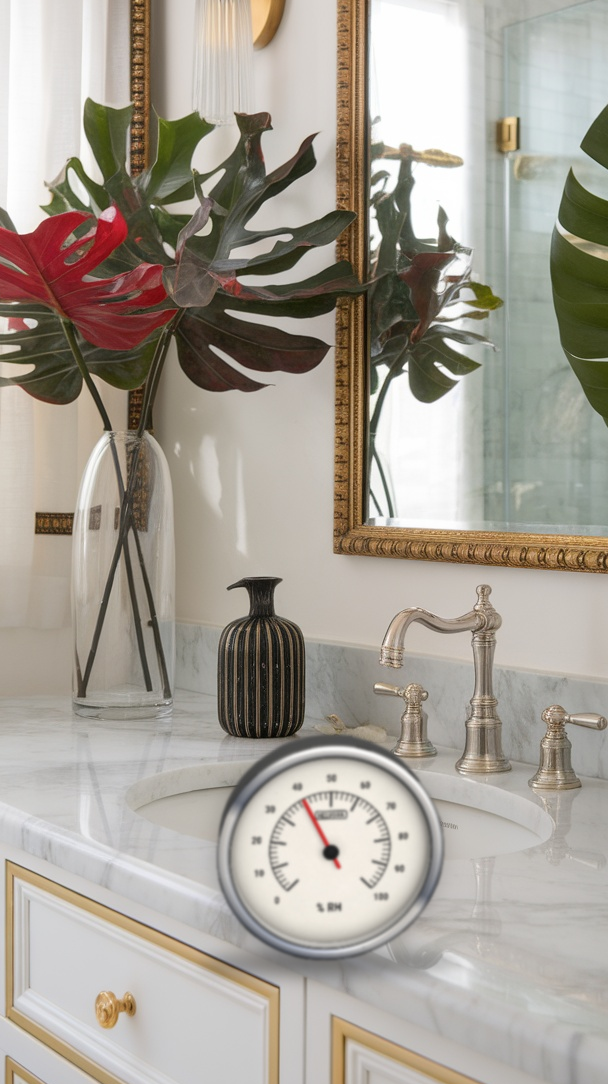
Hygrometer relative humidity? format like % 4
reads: % 40
